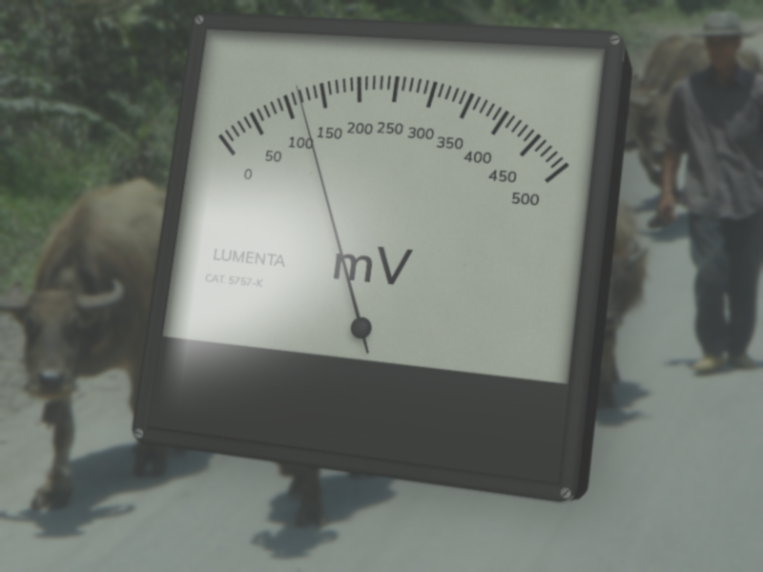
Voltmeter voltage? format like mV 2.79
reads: mV 120
